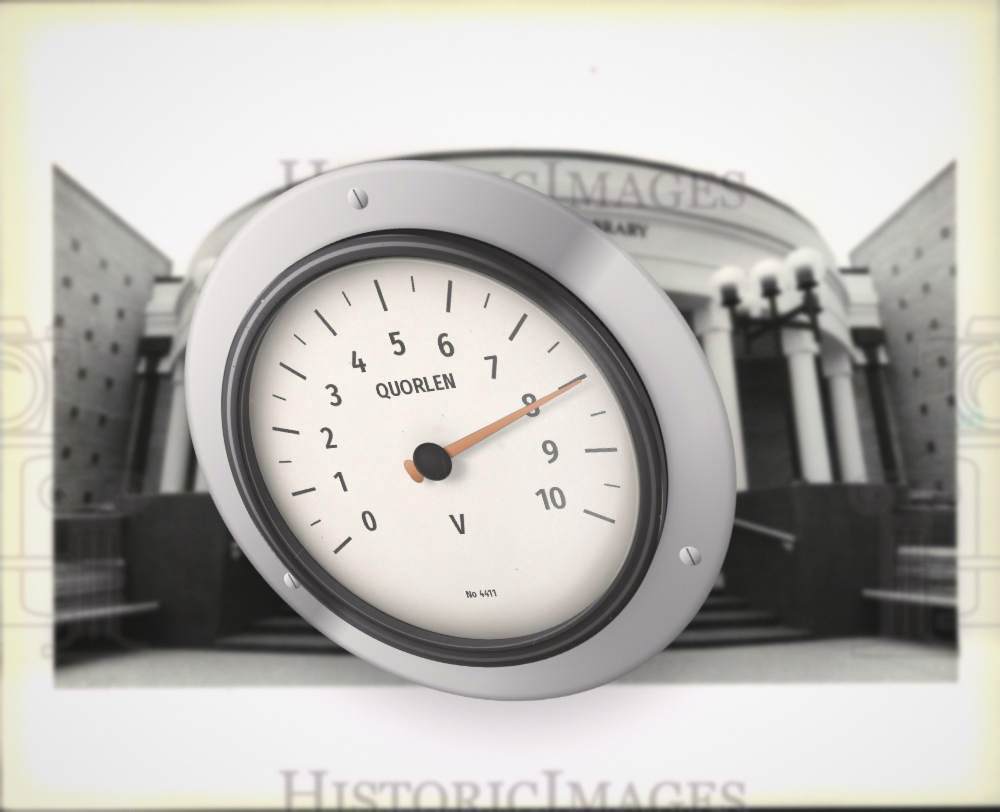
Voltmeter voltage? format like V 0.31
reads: V 8
